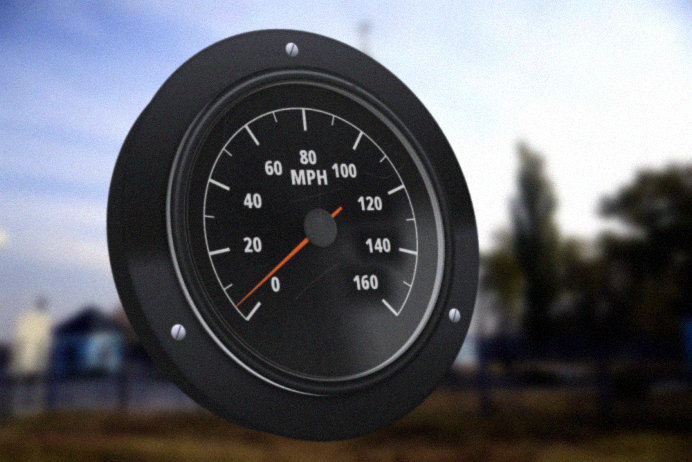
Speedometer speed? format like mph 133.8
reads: mph 5
